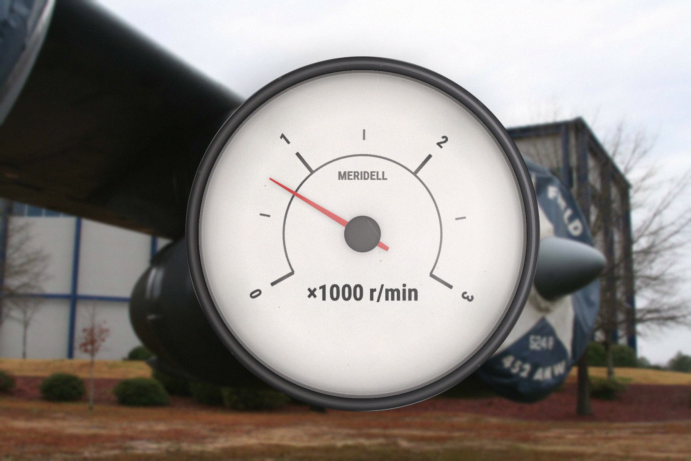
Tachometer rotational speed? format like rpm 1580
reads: rpm 750
